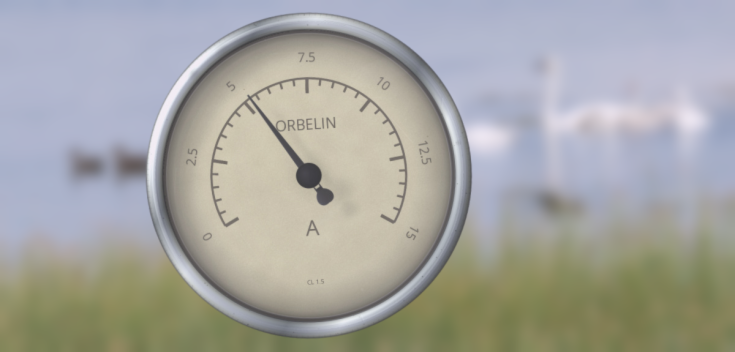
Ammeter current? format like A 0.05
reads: A 5.25
